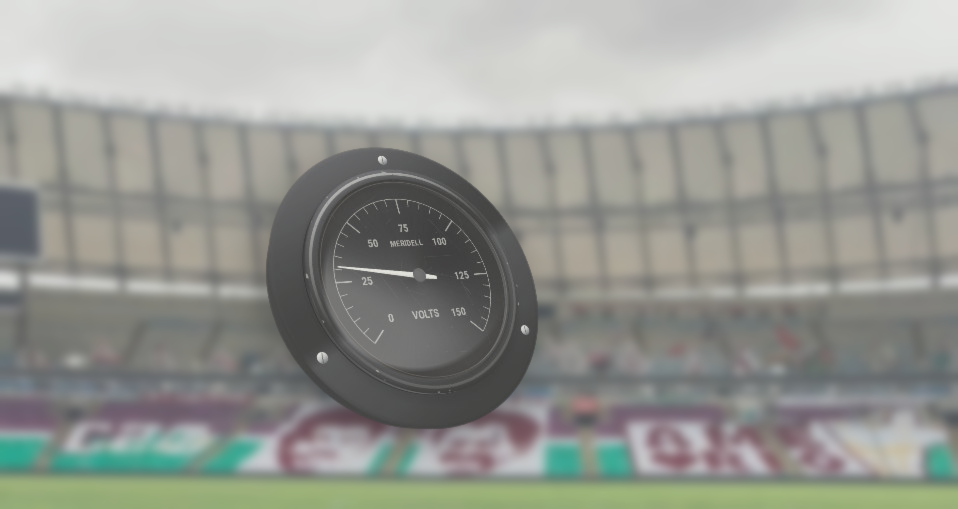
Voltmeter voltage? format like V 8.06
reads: V 30
